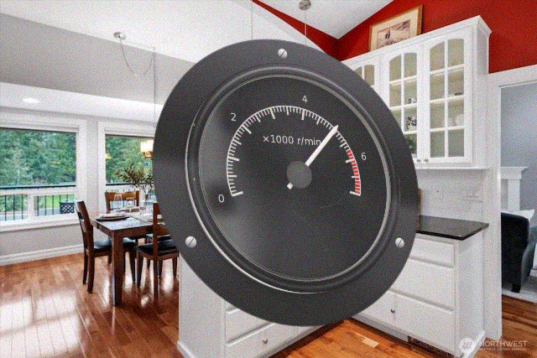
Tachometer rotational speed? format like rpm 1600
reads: rpm 5000
